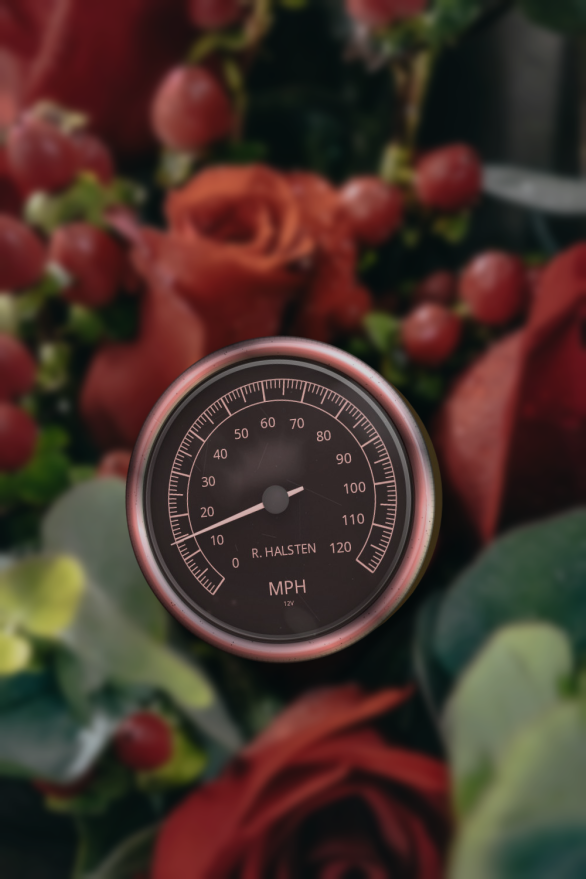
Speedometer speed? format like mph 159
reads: mph 14
